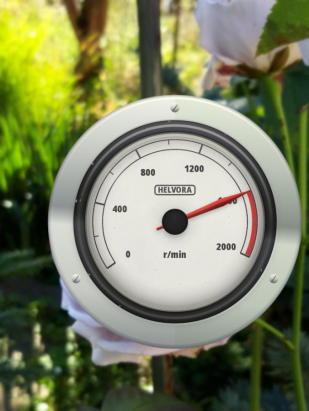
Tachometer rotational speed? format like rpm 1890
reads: rpm 1600
